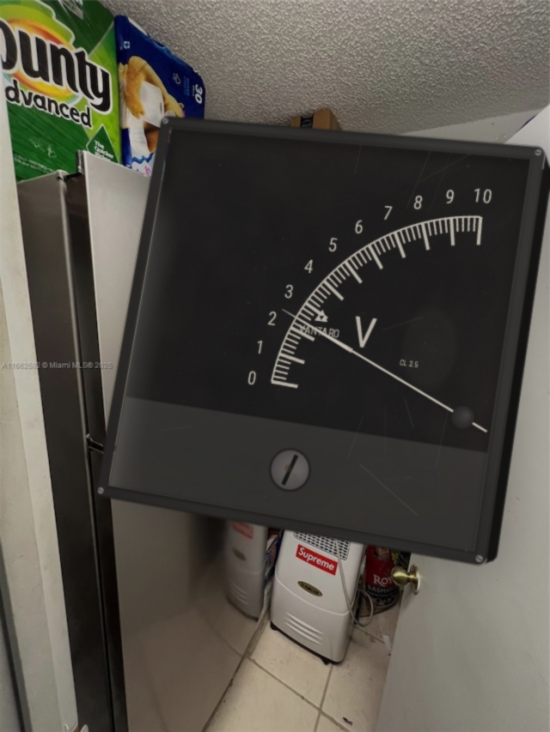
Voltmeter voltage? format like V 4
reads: V 2.4
